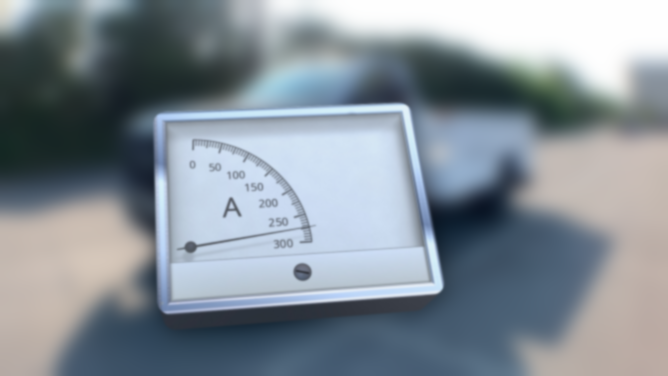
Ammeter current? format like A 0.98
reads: A 275
